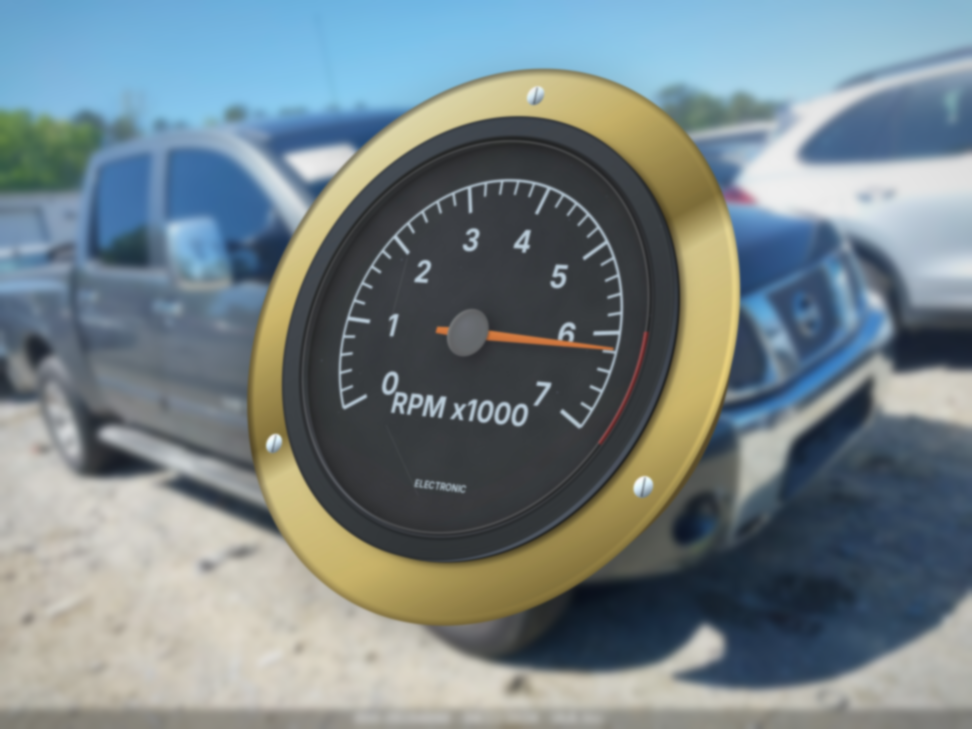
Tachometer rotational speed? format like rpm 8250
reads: rpm 6200
